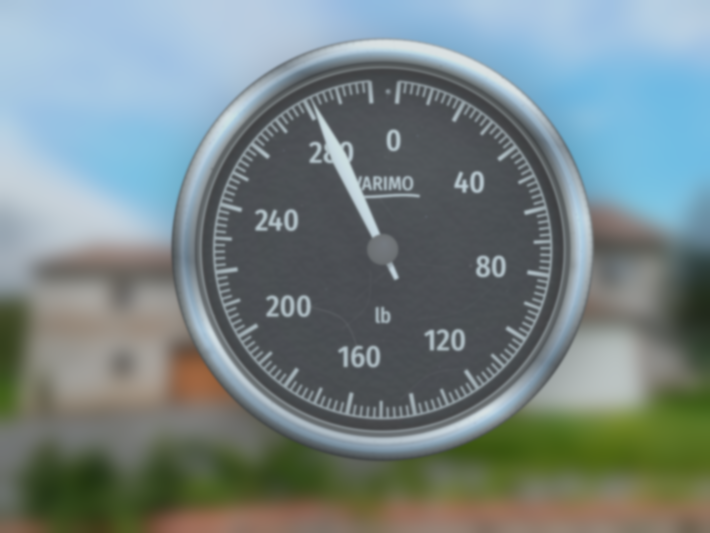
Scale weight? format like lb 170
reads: lb 282
